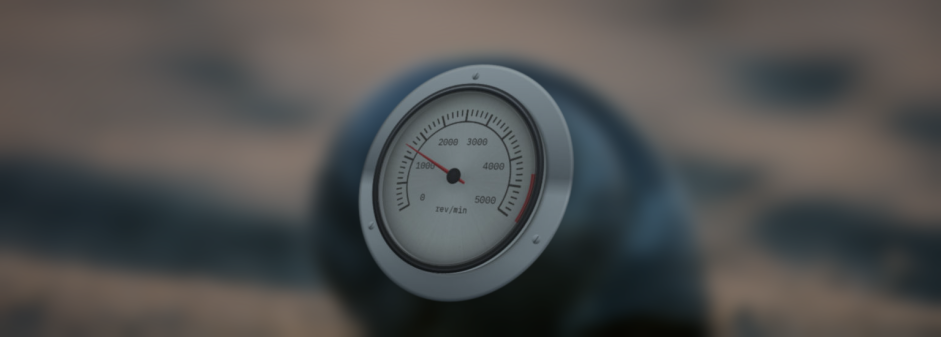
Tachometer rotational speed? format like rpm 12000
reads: rpm 1200
